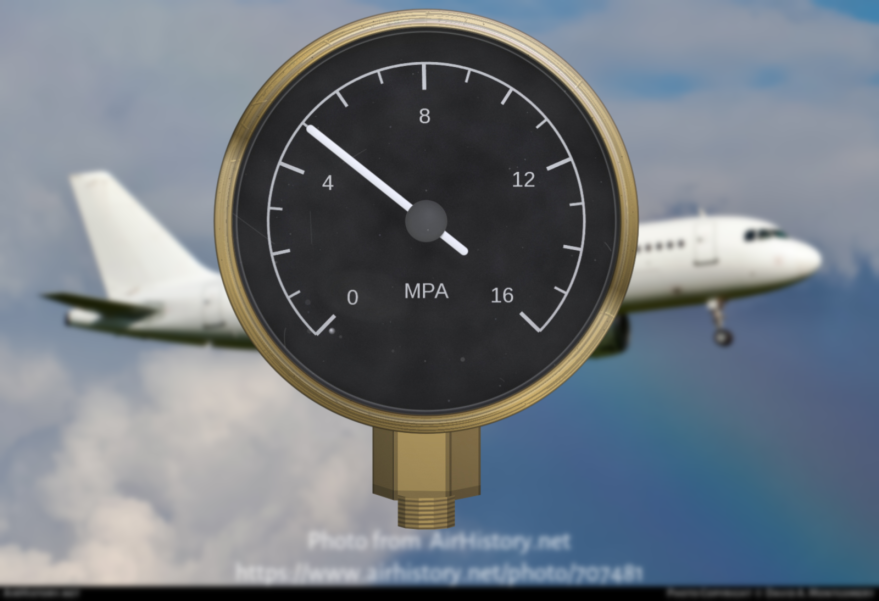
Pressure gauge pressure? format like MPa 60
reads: MPa 5
